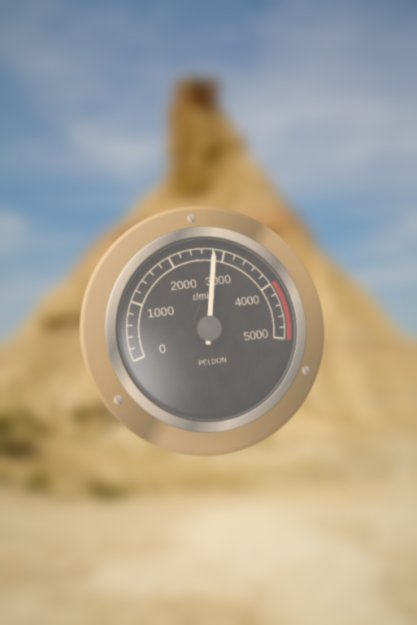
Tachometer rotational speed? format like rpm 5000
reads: rpm 2800
